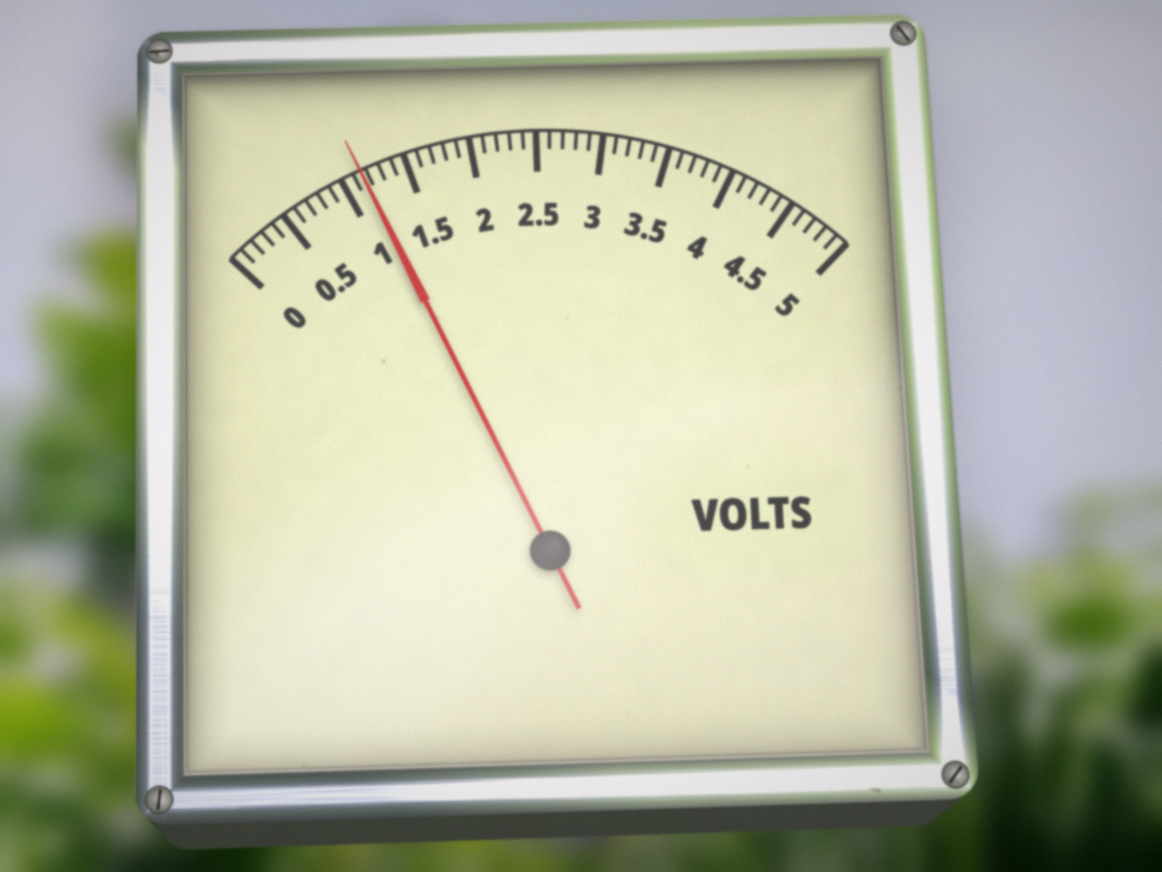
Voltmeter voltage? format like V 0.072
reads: V 1.15
